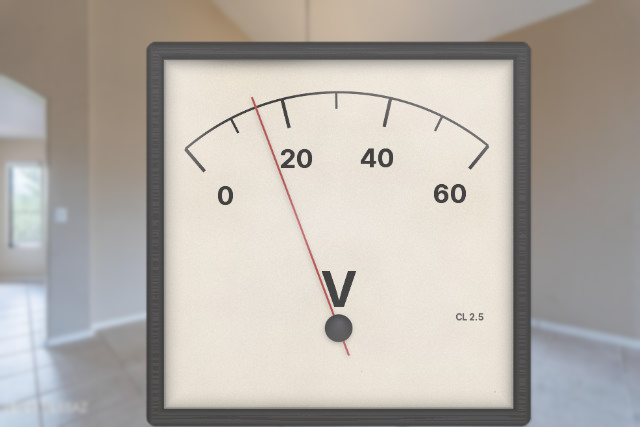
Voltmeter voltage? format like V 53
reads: V 15
